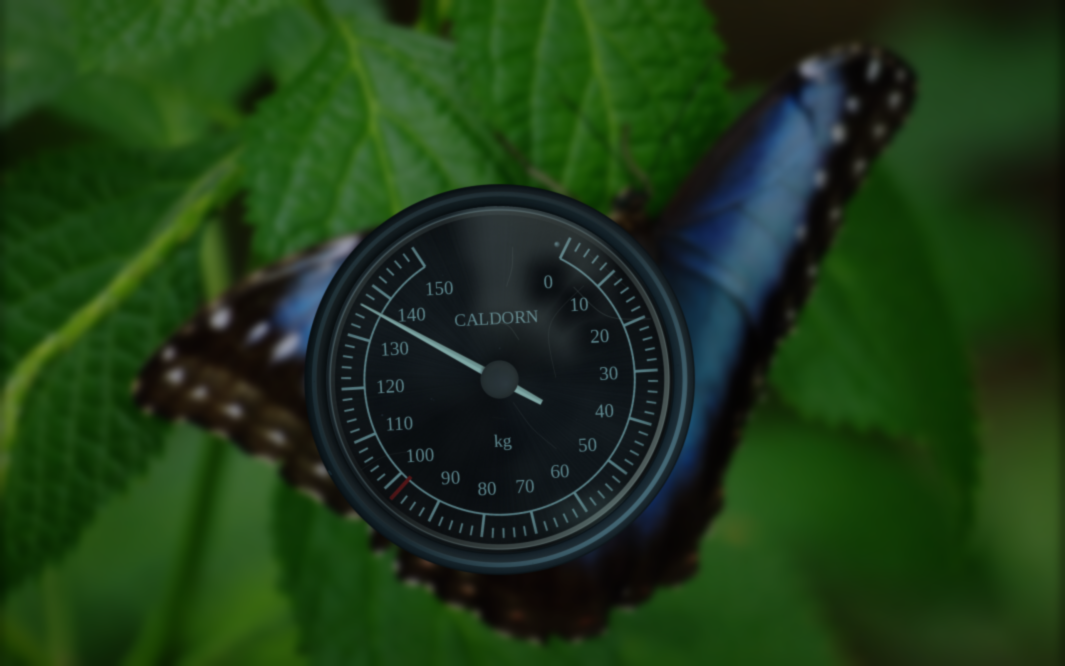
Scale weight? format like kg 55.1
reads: kg 136
